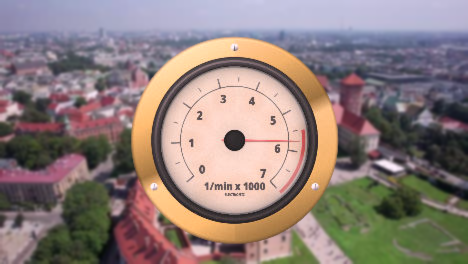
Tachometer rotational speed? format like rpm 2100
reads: rpm 5750
